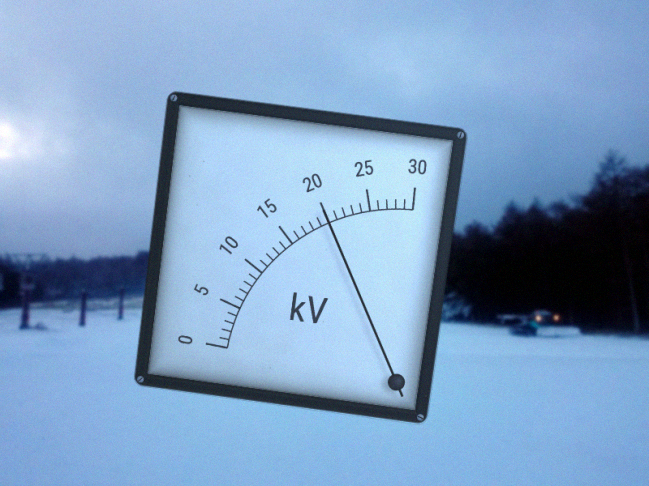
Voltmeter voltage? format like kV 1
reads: kV 20
